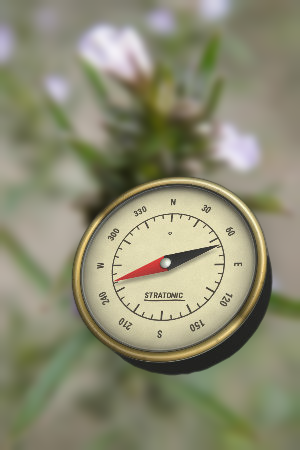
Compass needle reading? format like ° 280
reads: ° 250
